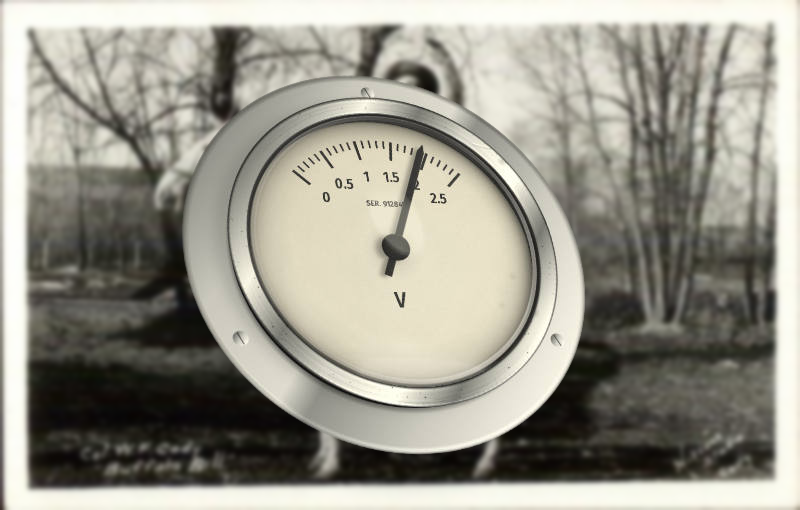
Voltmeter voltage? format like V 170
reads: V 1.9
